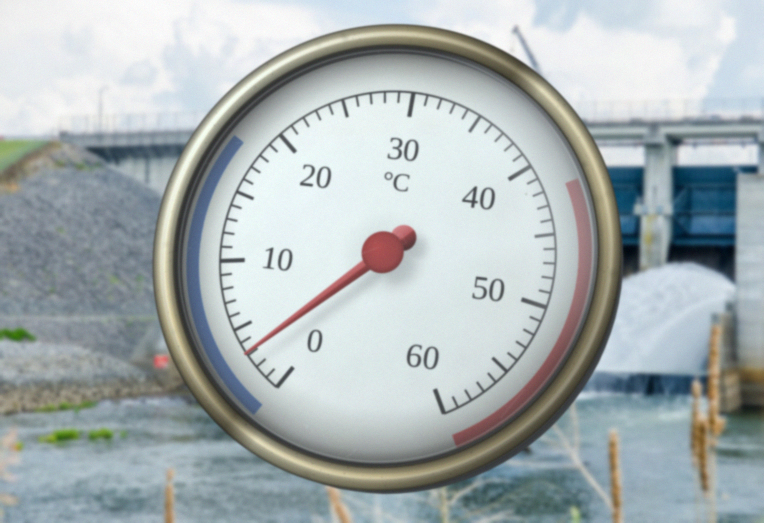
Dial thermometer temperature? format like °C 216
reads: °C 3
